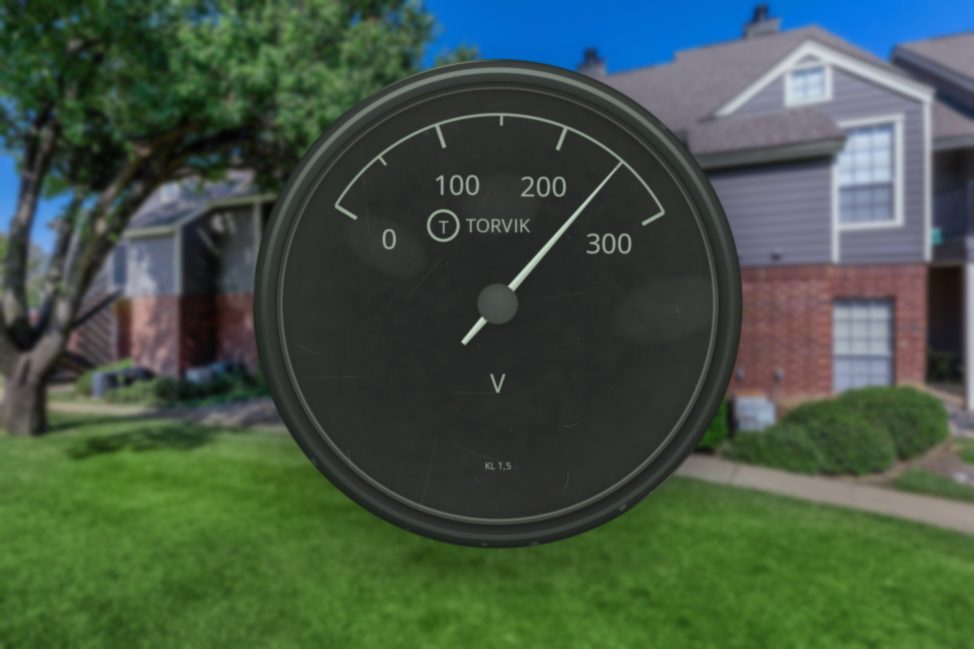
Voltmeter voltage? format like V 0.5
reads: V 250
